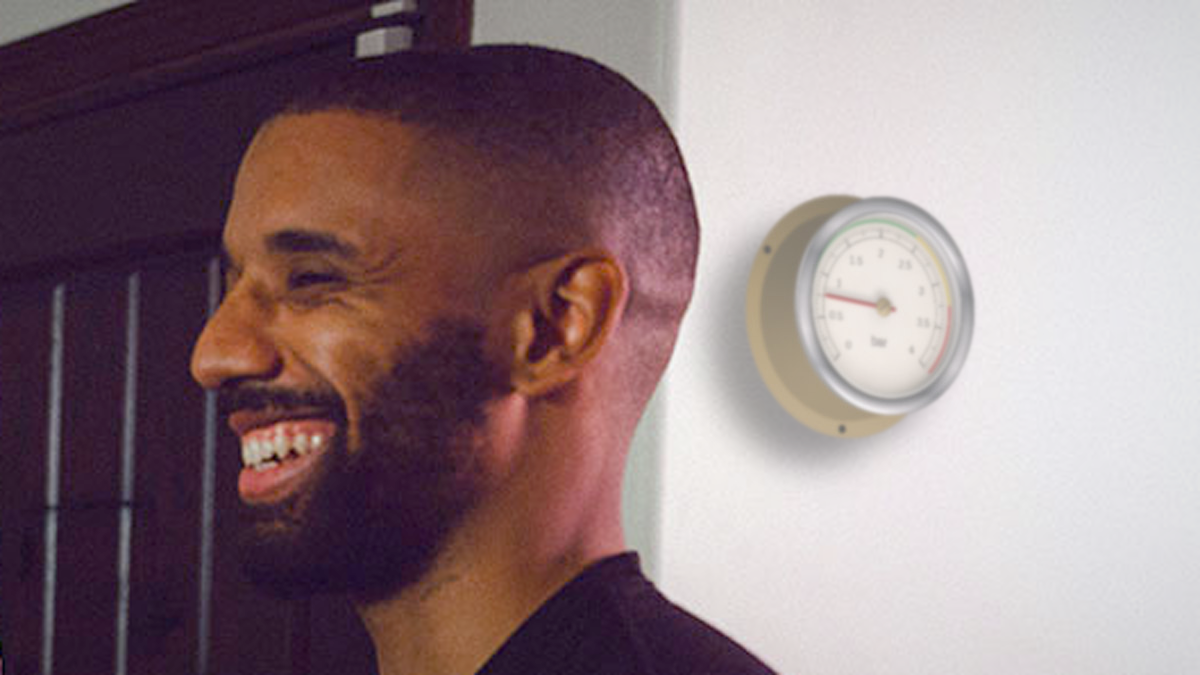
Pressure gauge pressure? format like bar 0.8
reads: bar 0.75
